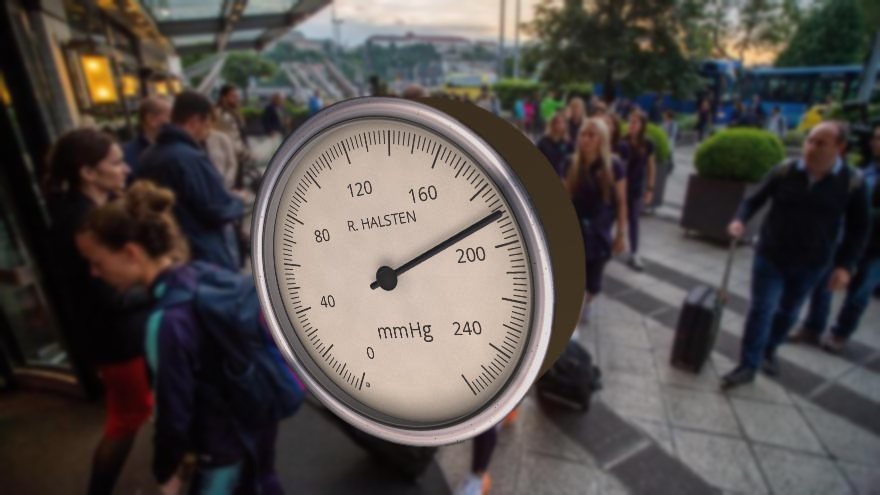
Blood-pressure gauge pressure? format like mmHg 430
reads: mmHg 190
